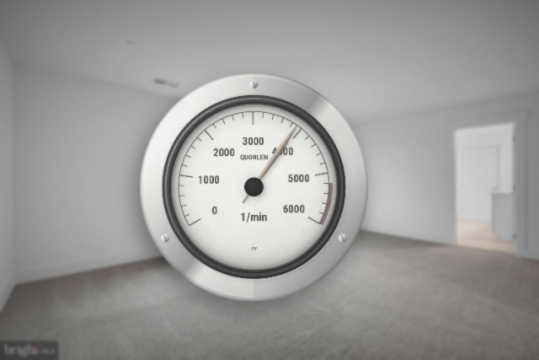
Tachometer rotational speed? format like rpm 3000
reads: rpm 3900
